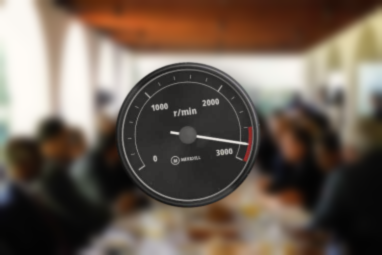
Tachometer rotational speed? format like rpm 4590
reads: rpm 2800
